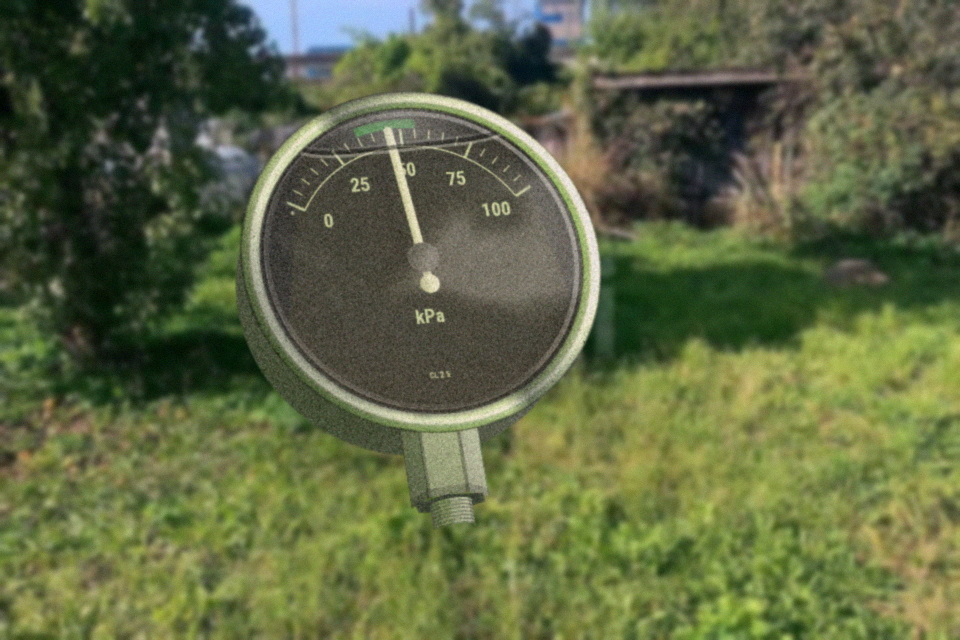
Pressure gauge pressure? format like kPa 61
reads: kPa 45
